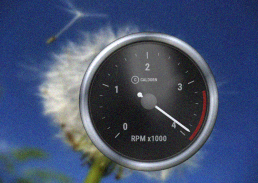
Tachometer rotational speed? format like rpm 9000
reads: rpm 3900
